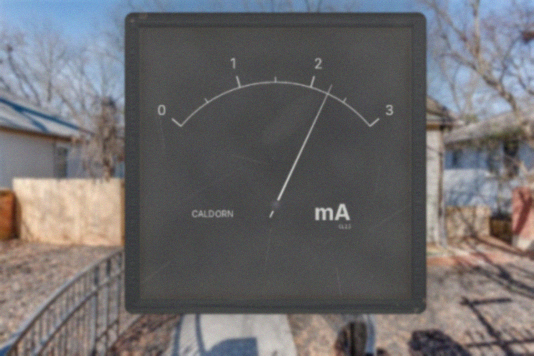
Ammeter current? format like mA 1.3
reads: mA 2.25
